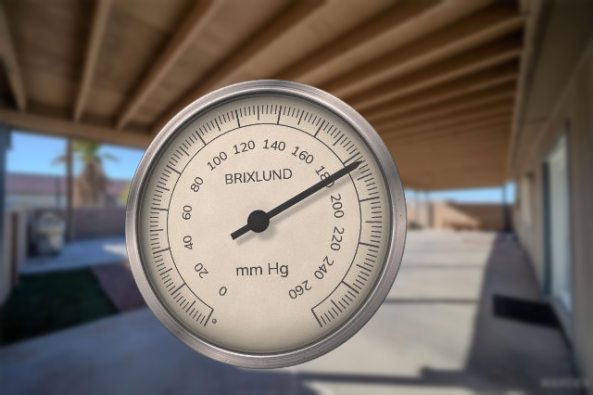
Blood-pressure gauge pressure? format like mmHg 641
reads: mmHg 184
